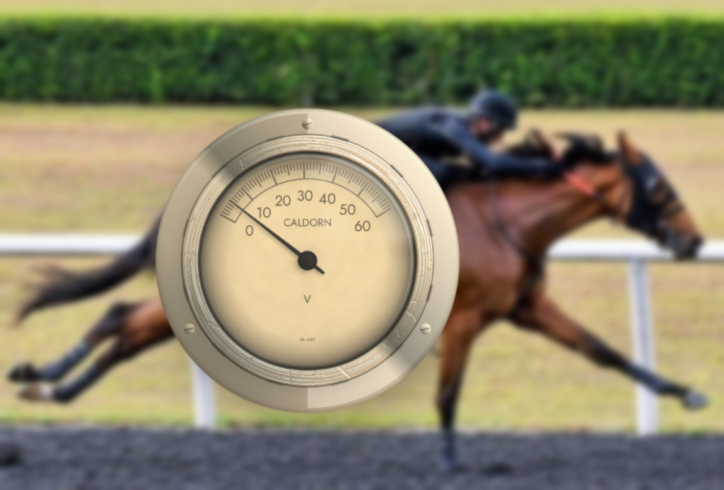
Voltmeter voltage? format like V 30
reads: V 5
